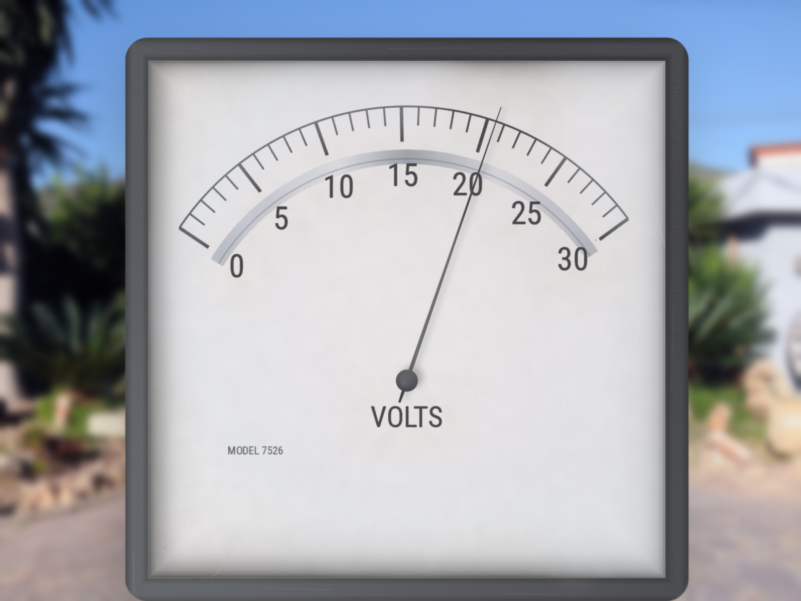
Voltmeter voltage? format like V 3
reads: V 20.5
